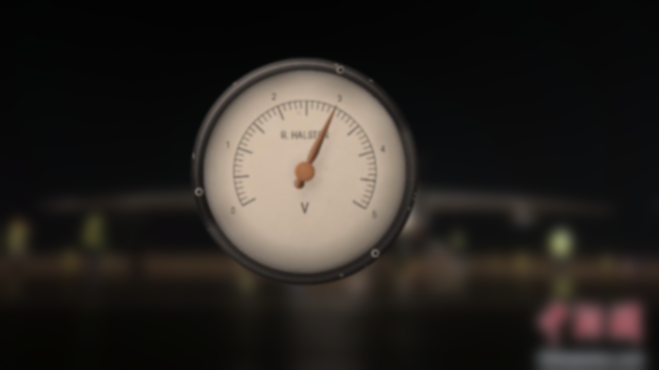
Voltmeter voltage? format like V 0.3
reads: V 3
